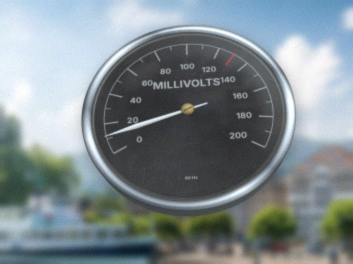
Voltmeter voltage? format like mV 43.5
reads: mV 10
